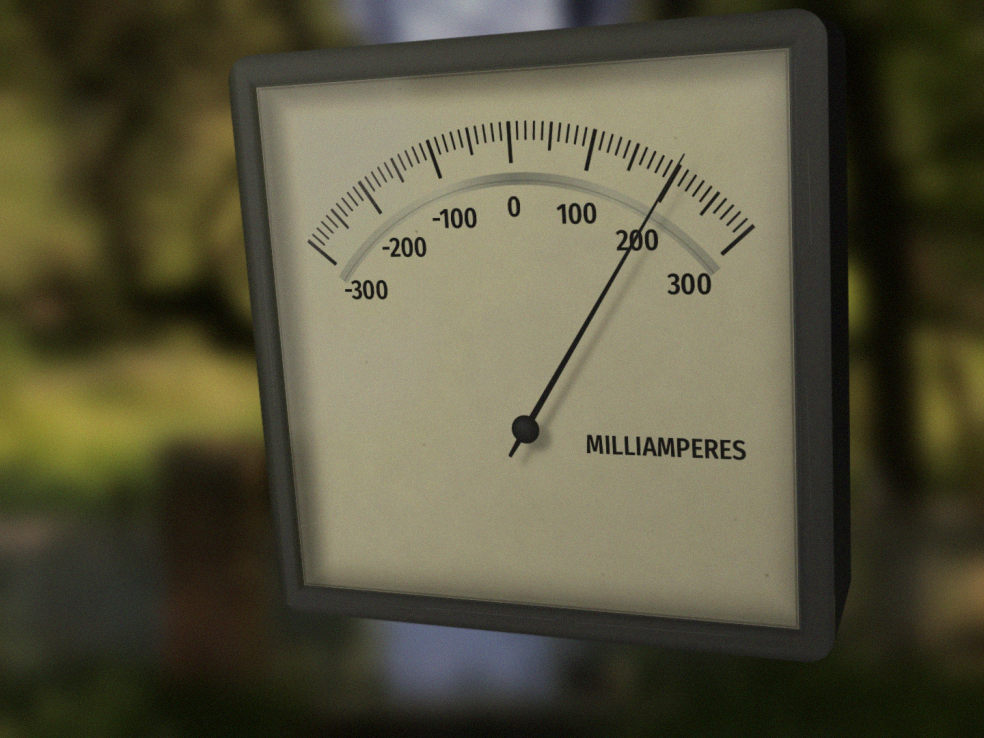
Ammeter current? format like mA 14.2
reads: mA 200
